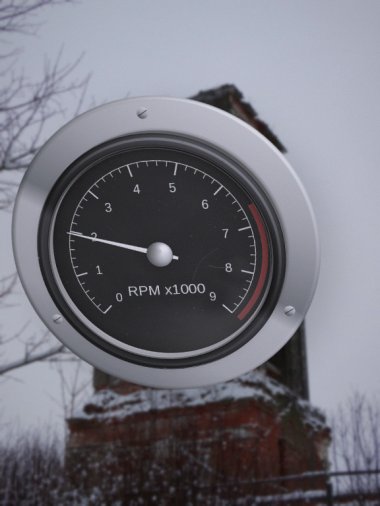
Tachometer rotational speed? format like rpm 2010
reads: rpm 2000
